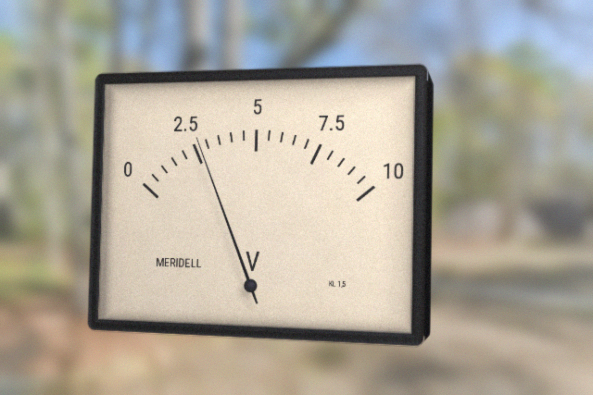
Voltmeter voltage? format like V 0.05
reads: V 2.75
